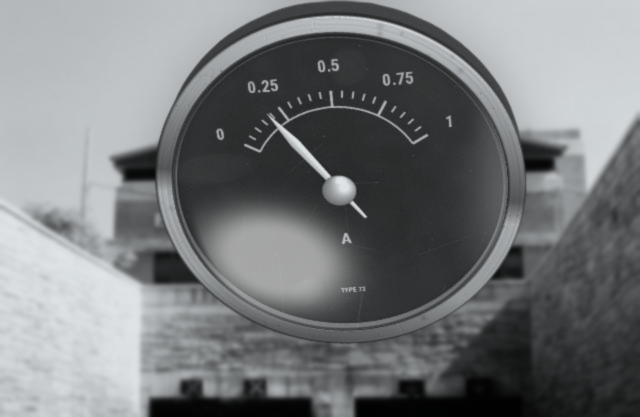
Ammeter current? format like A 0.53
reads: A 0.2
